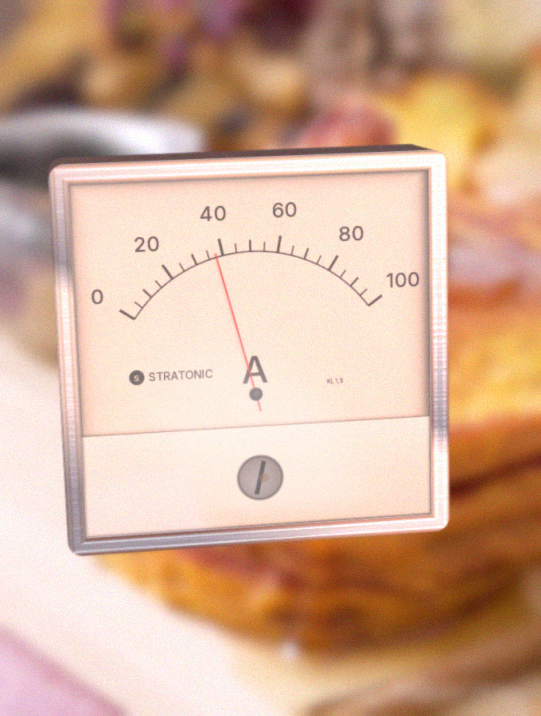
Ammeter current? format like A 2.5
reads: A 37.5
